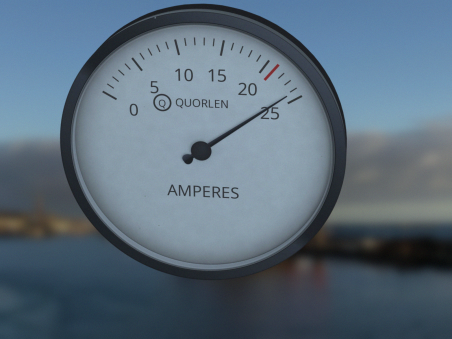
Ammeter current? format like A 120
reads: A 24
